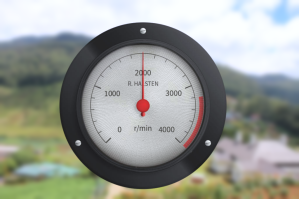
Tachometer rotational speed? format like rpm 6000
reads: rpm 2000
